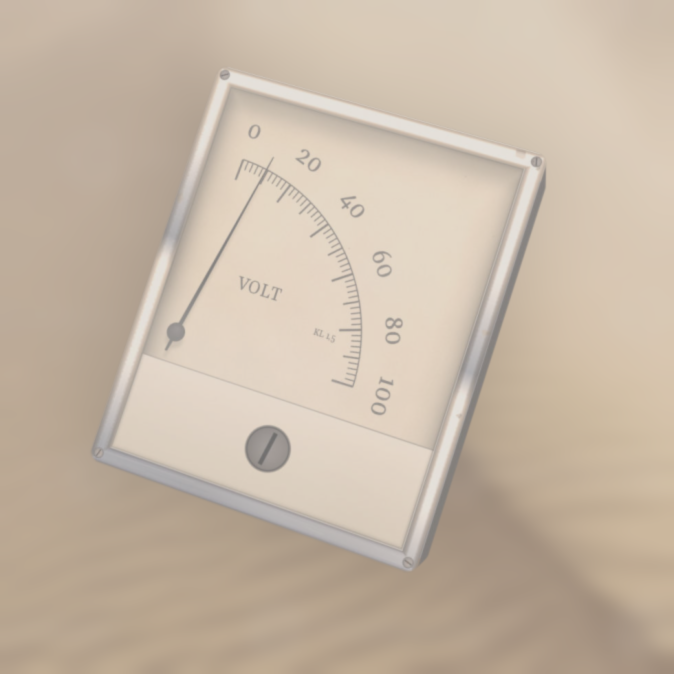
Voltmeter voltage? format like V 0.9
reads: V 10
